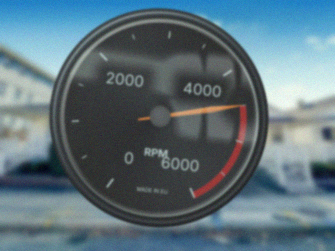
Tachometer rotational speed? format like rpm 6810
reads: rpm 4500
